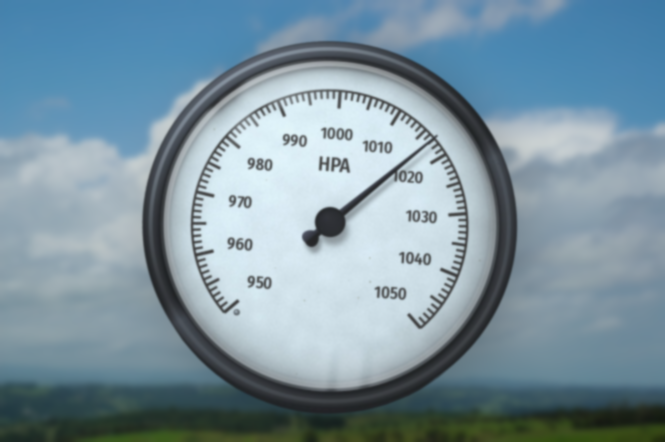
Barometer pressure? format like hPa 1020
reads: hPa 1017
